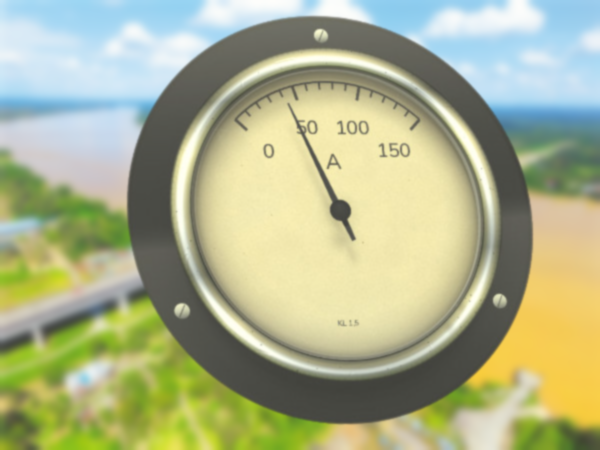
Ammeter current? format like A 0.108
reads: A 40
